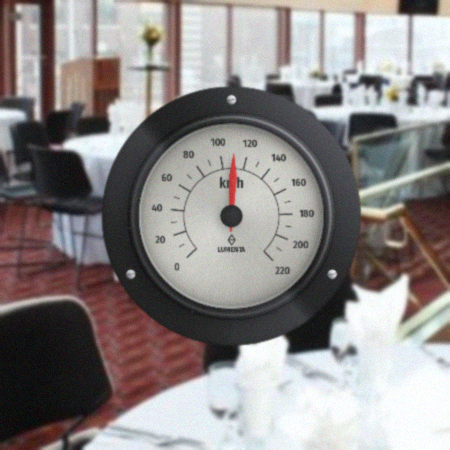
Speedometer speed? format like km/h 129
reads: km/h 110
